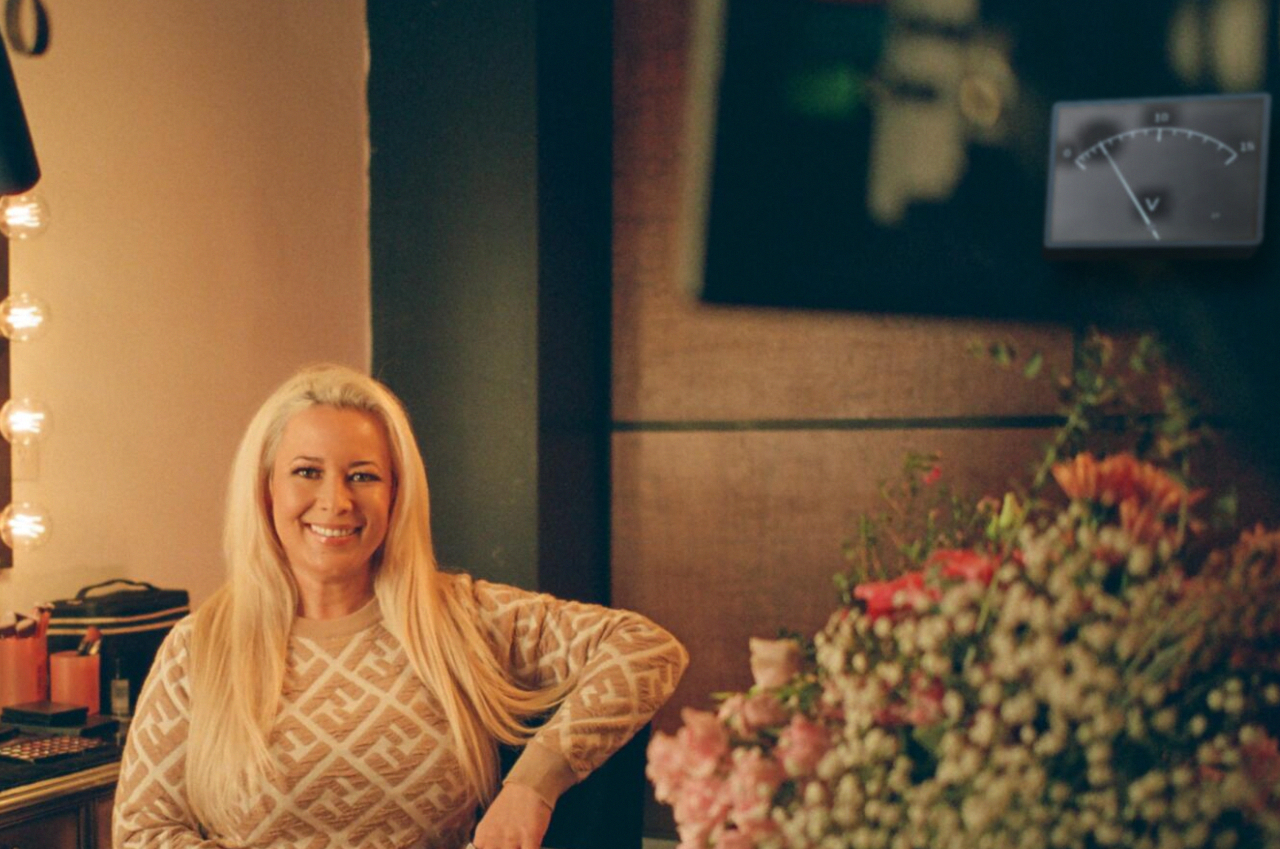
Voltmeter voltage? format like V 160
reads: V 5
